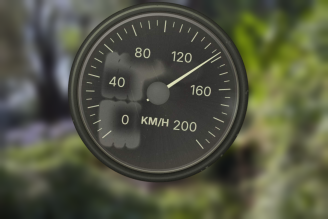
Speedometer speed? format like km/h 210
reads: km/h 137.5
